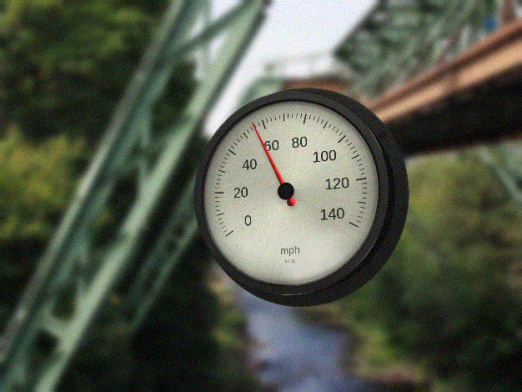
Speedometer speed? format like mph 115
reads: mph 56
